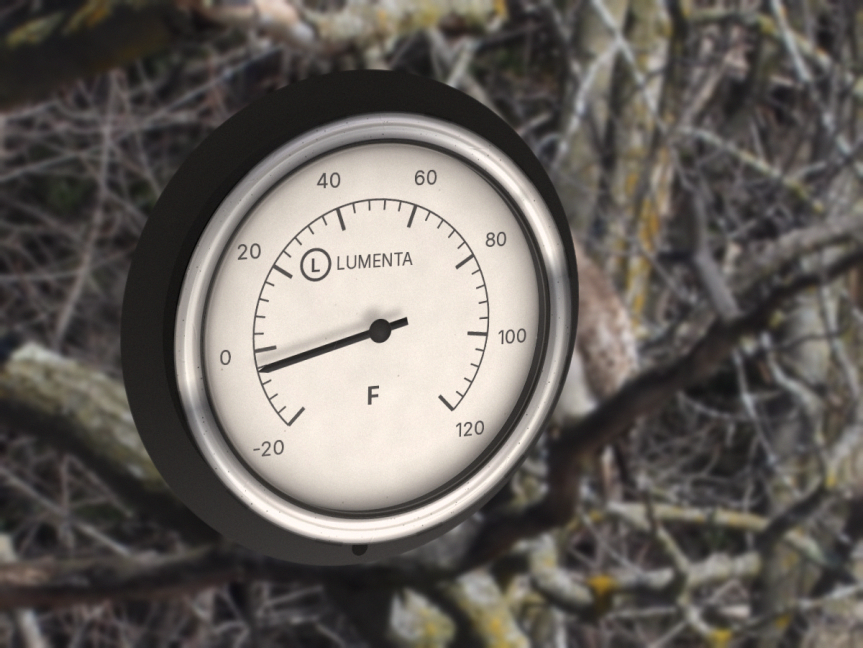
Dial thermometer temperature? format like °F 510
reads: °F -4
